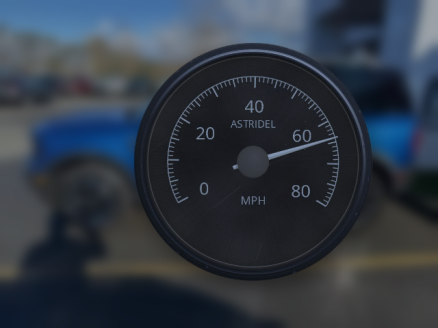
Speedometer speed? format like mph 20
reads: mph 64
